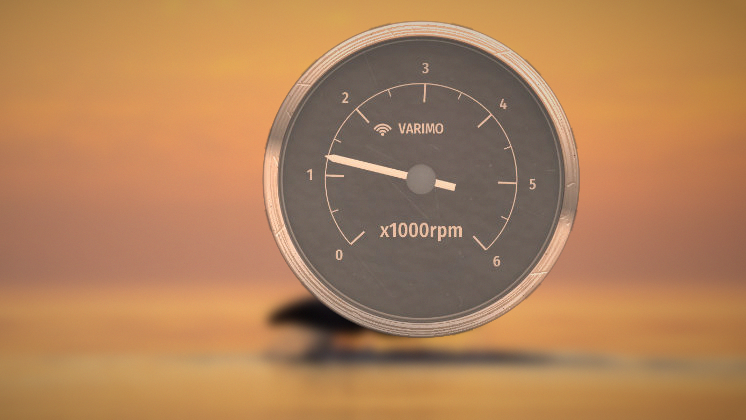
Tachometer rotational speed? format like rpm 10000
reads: rpm 1250
